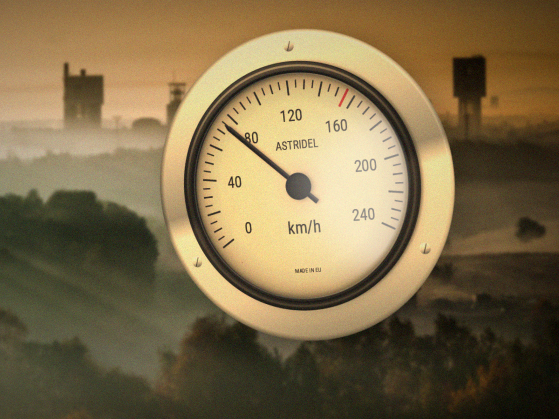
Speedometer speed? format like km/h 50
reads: km/h 75
